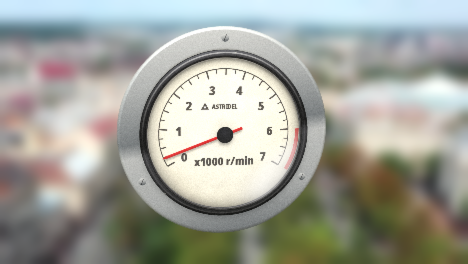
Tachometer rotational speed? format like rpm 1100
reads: rpm 250
